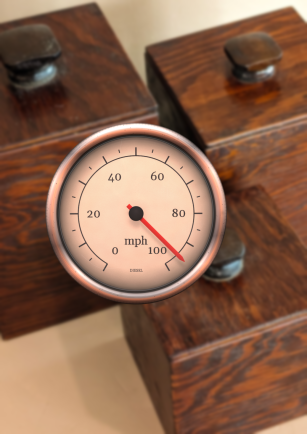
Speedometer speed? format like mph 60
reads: mph 95
